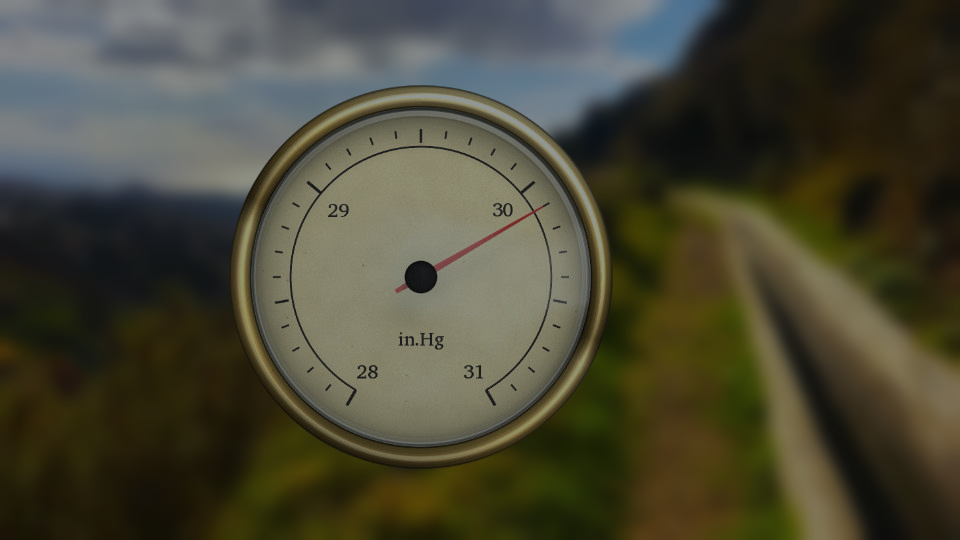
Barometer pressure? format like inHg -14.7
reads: inHg 30.1
